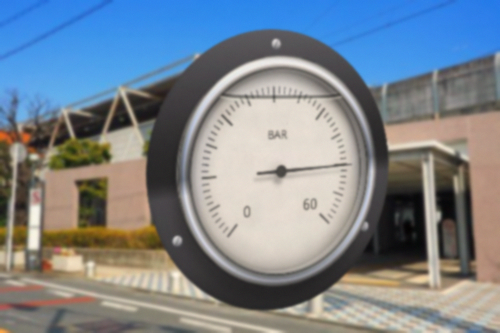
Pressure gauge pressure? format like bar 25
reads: bar 50
